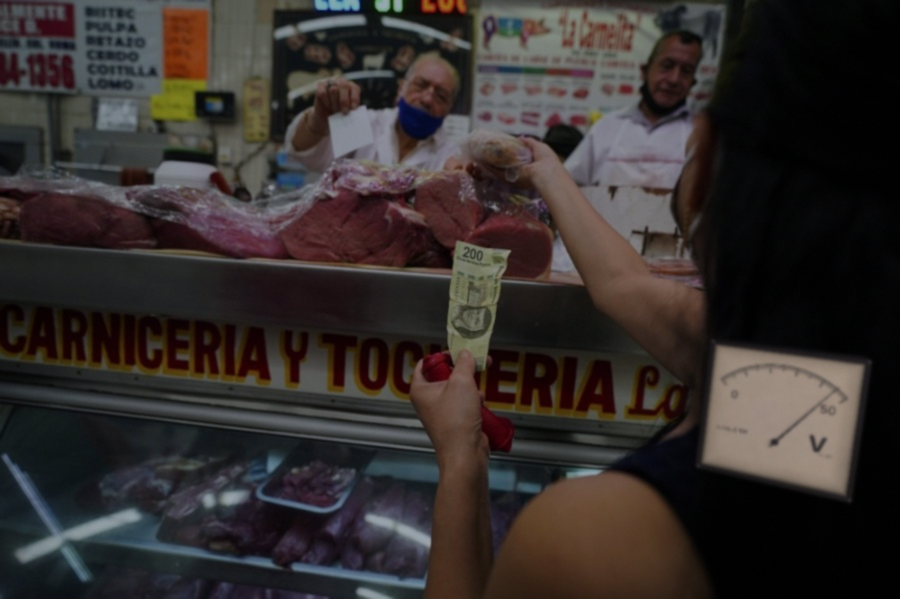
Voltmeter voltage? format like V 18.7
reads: V 45
